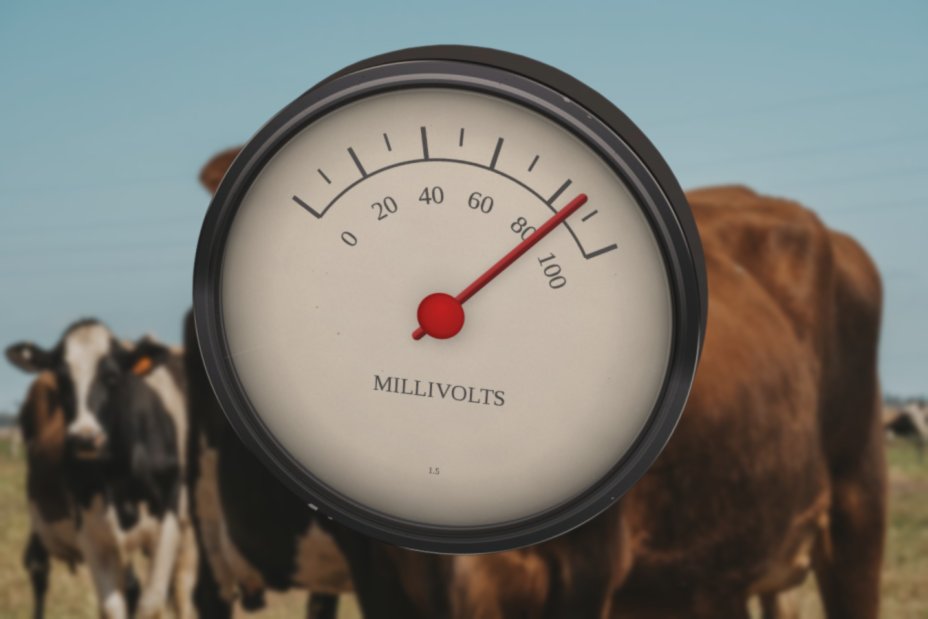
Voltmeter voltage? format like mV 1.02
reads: mV 85
